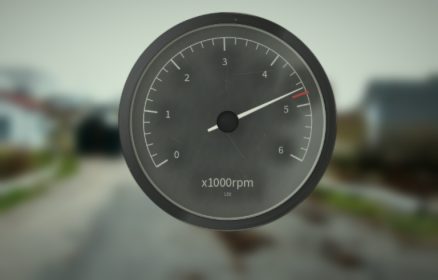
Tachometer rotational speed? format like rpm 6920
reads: rpm 4700
